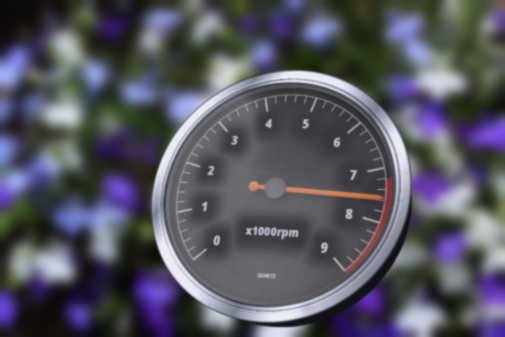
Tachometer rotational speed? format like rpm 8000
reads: rpm 7600
